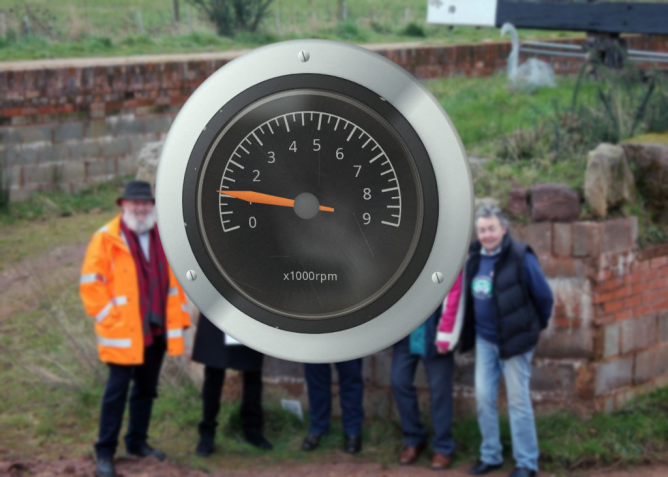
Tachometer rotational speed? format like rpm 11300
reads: rpm 1125
